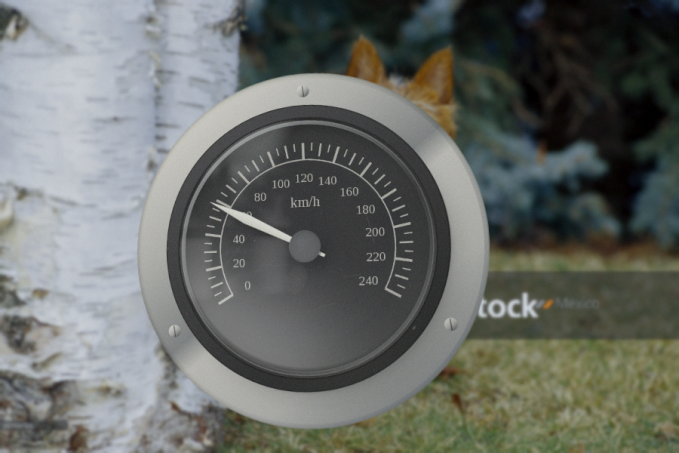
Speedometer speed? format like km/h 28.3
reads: km/h 57.5
